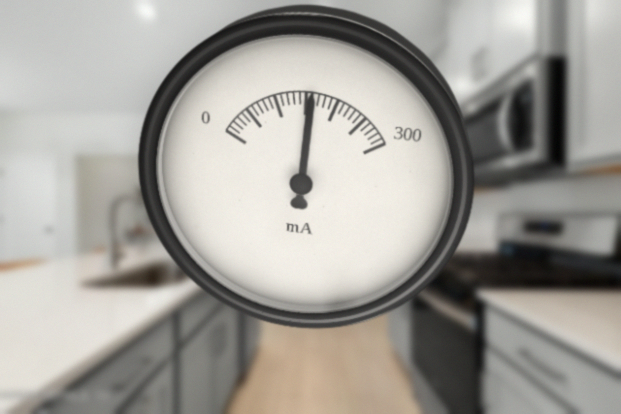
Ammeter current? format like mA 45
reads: mA 160
